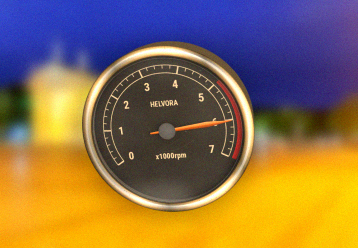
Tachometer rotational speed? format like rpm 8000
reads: rpm 6000
